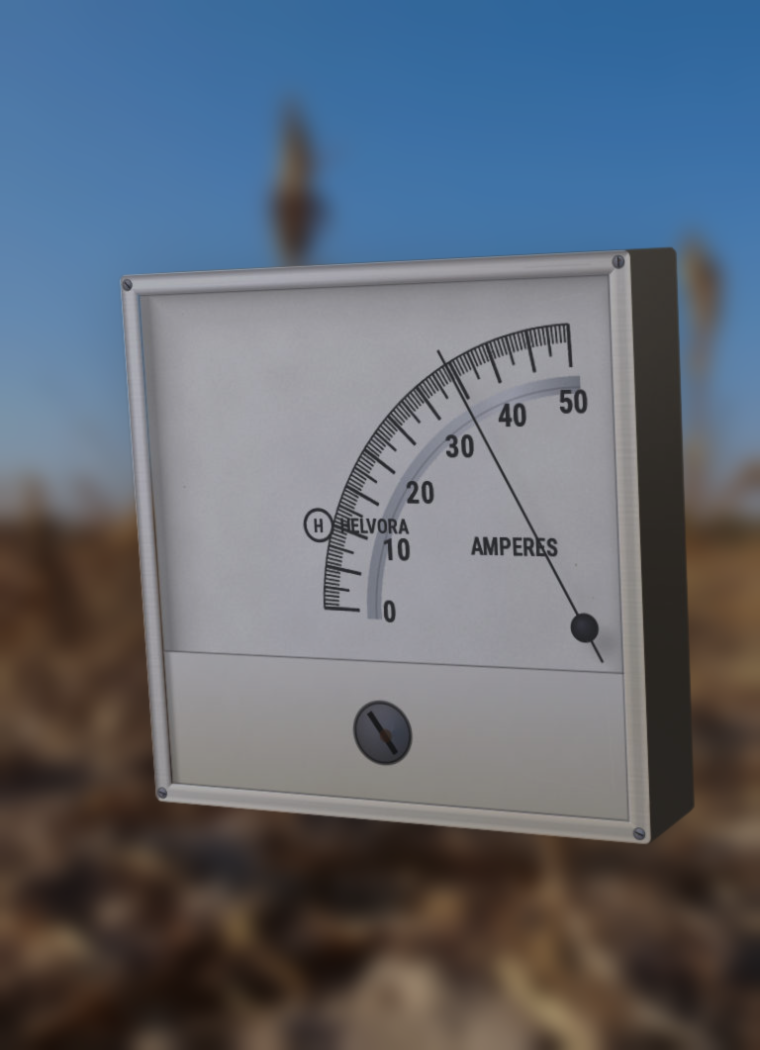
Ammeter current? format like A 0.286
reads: A 35
